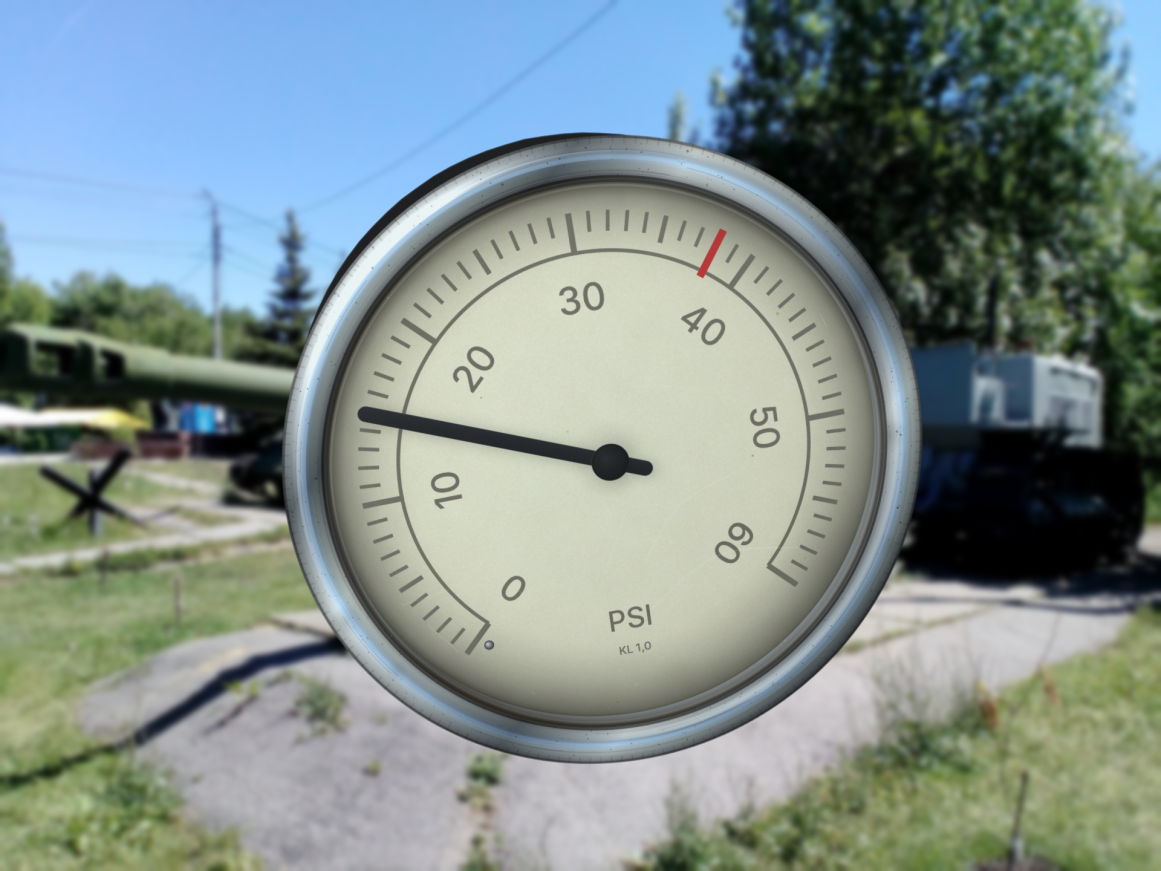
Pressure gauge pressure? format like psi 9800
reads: psi 15
